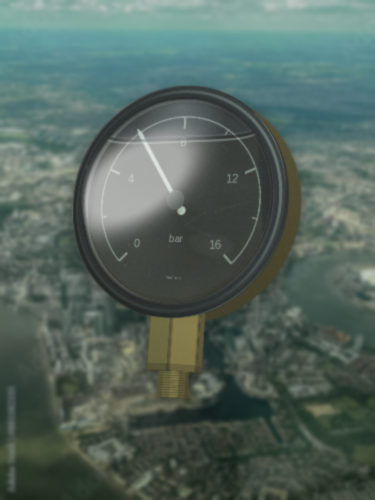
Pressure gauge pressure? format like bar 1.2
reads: bar 6
